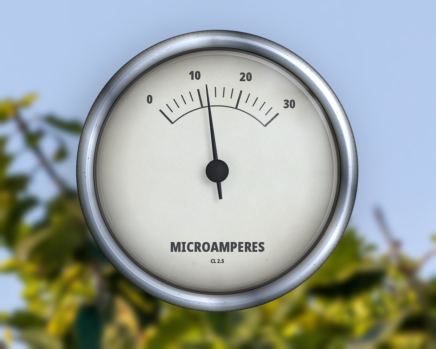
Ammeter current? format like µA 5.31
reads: µA 12
